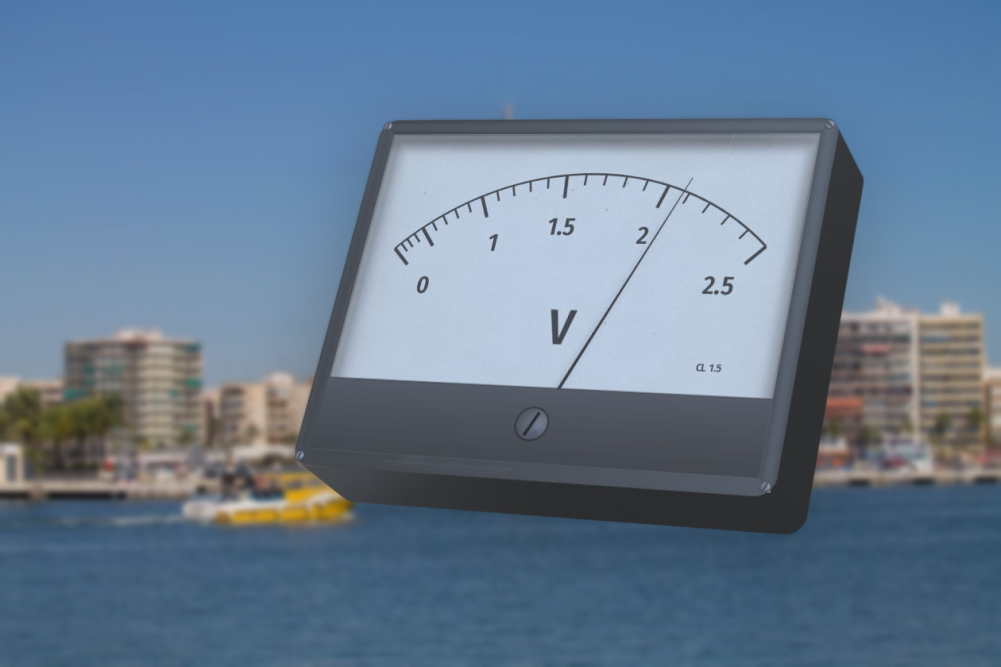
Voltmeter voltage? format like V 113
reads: V 2.1
